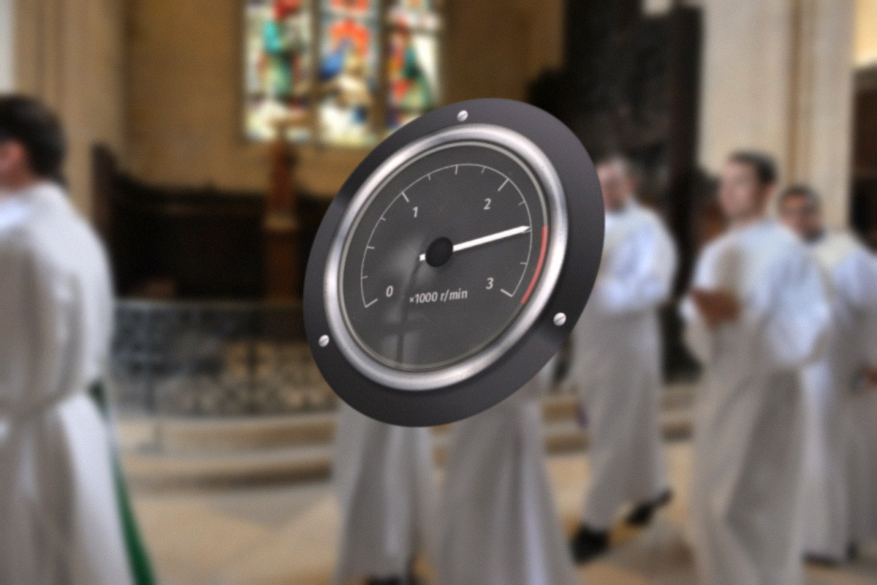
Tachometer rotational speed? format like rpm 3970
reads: rpm 2500
